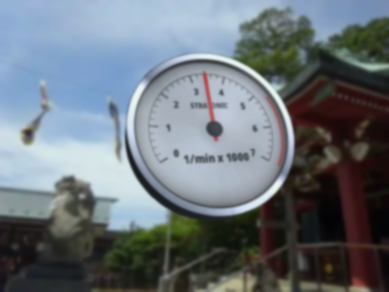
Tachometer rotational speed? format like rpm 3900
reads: rpm 3400
